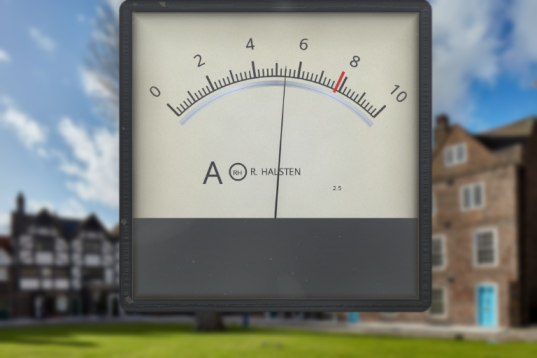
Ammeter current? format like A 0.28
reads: A 5.4
